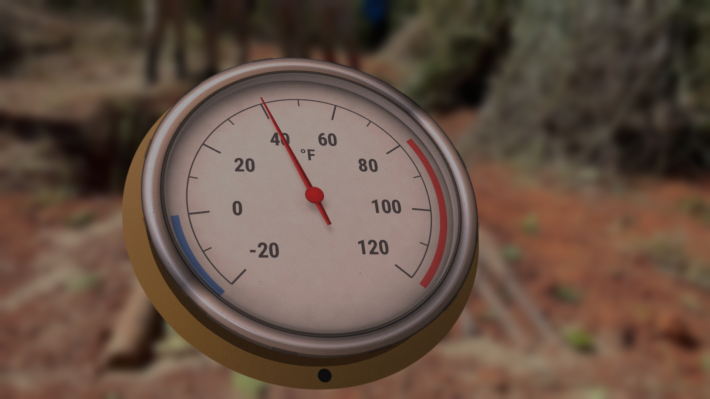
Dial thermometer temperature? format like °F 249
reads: °F 40
